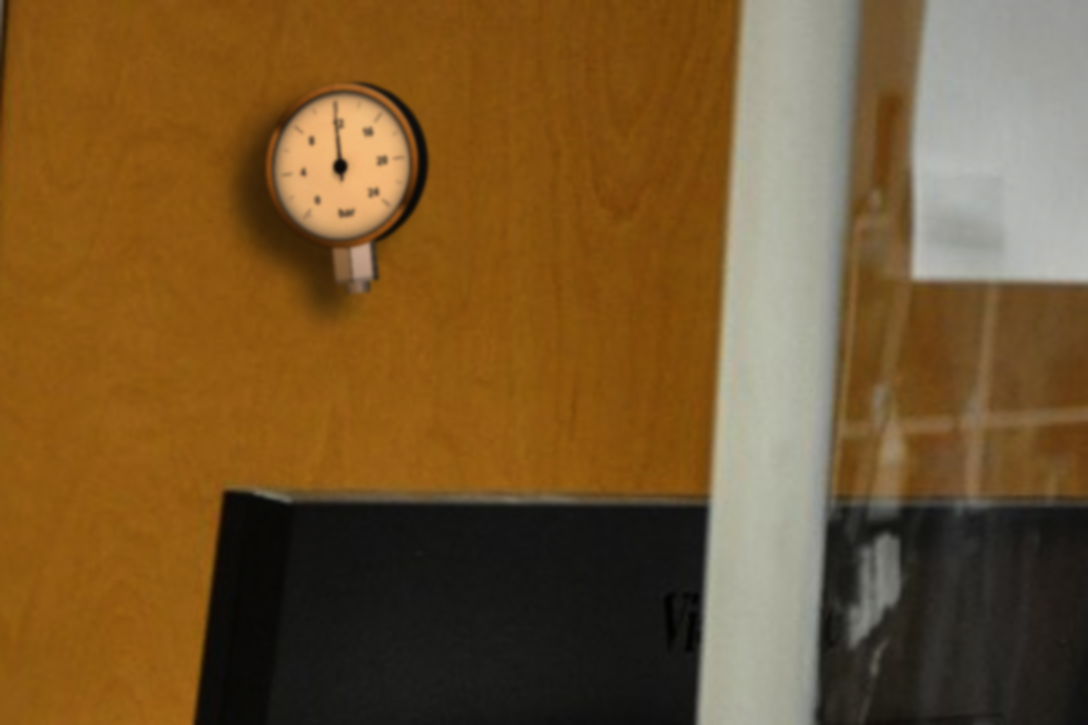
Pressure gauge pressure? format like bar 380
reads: bar 12
